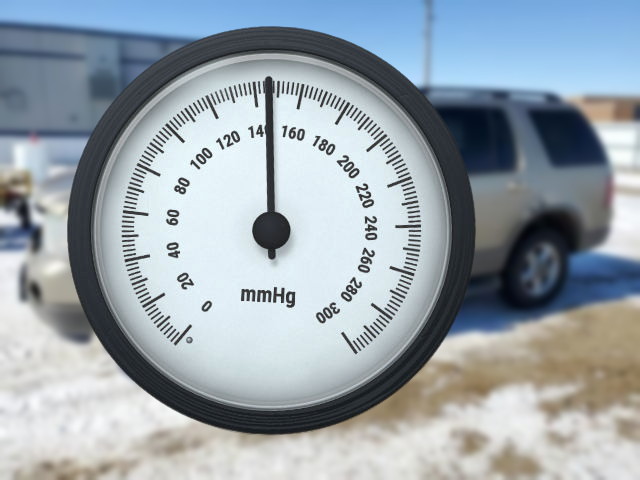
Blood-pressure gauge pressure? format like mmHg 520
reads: mmHg 146
